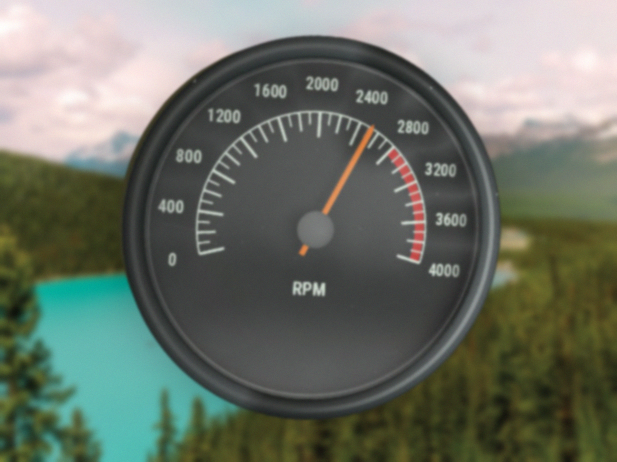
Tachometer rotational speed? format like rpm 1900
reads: rpm 2500
